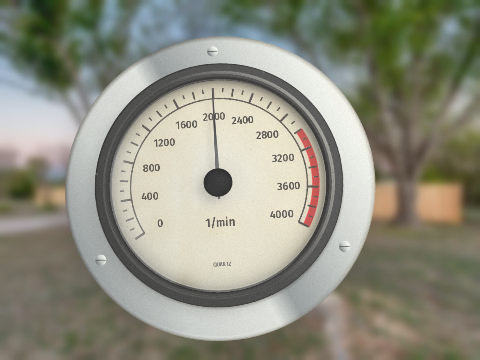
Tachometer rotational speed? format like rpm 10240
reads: rpm 2000
